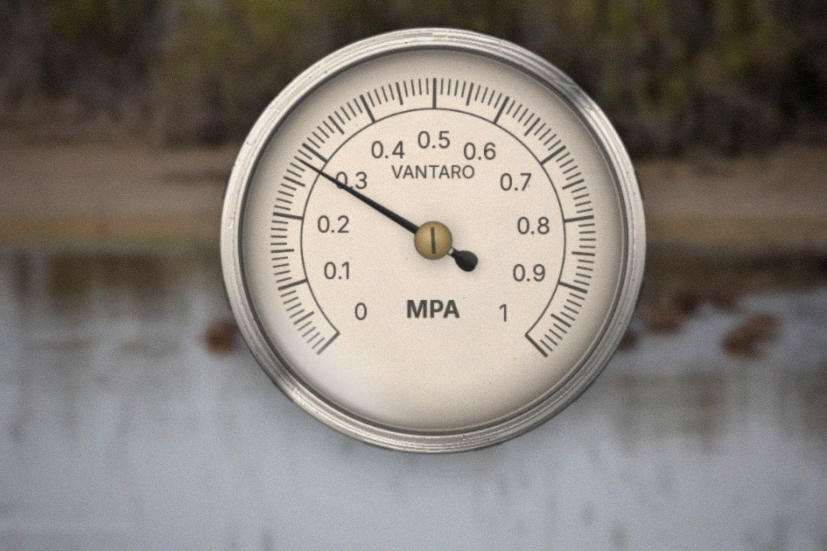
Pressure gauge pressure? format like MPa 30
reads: MPa 0.28
